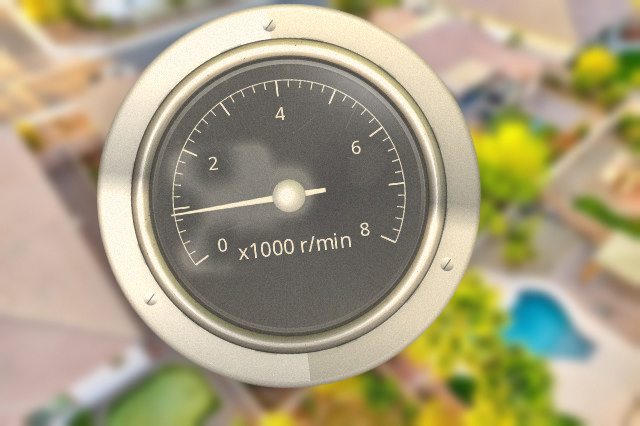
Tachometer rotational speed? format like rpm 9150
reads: rpm 900
